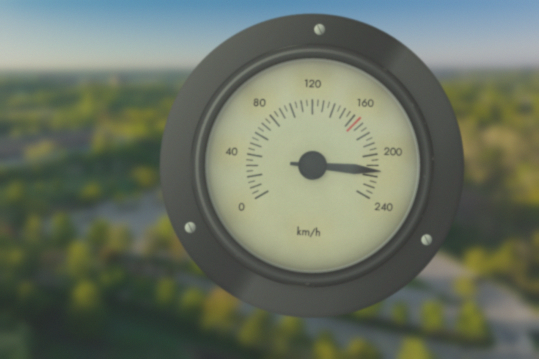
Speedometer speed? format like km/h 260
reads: km/h 215
